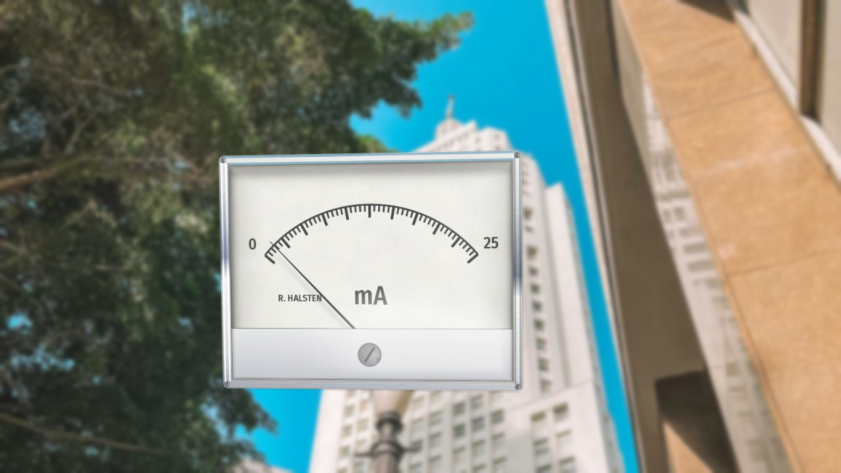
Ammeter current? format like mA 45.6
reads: mA 1.5
